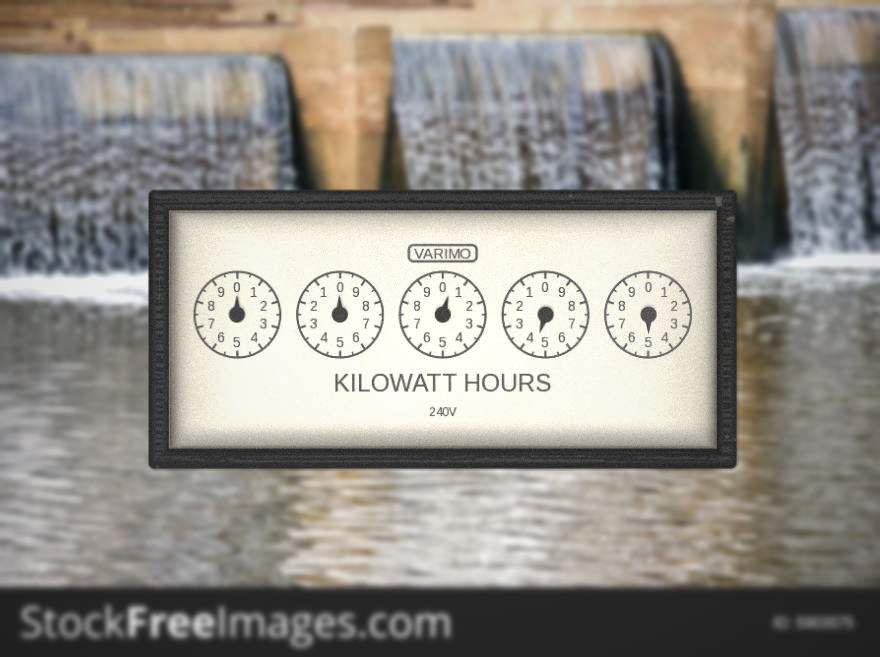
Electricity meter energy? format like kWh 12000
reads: kWh 45
